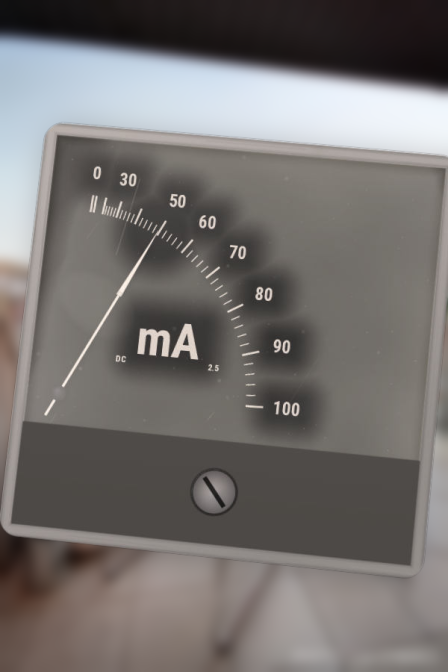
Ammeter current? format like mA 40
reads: mA 50
